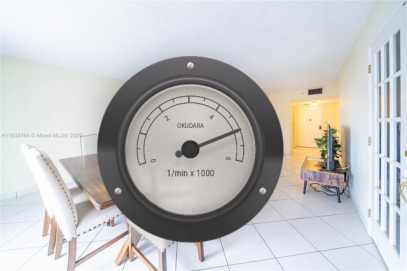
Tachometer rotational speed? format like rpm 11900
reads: rpm 5000
